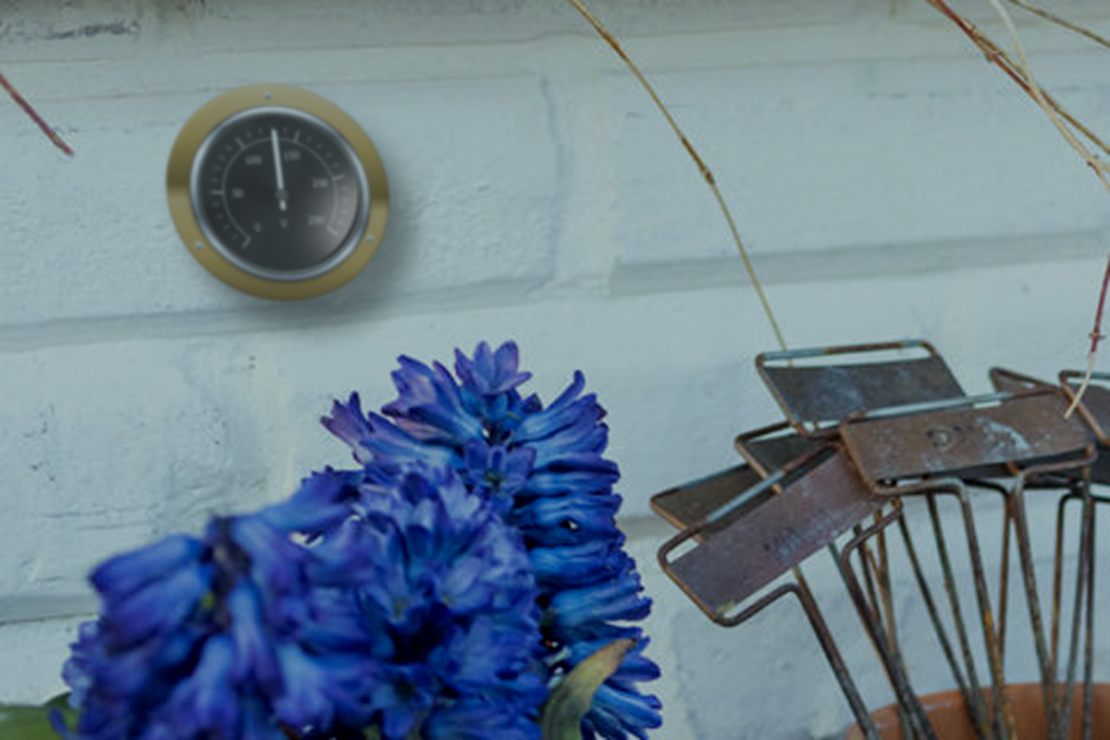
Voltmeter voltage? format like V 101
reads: V 130
